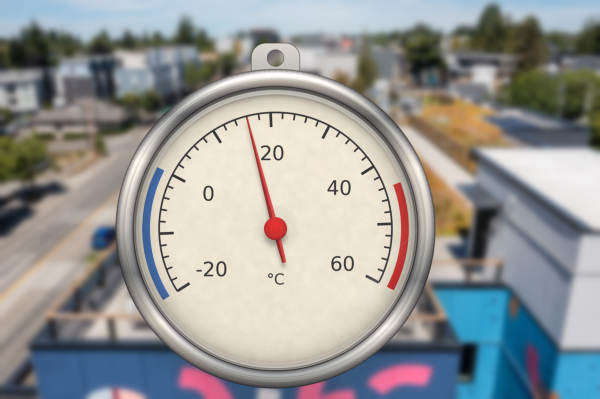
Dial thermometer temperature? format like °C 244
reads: °C 16
